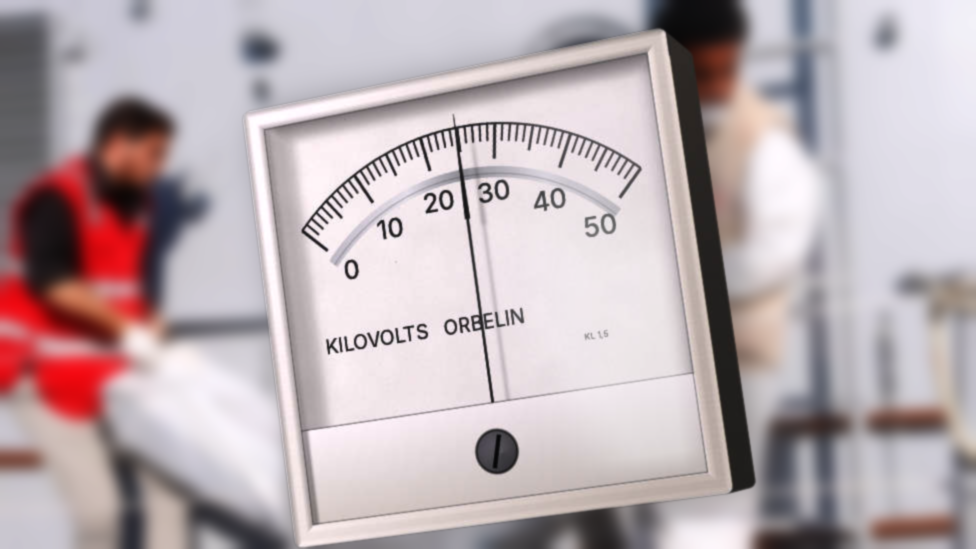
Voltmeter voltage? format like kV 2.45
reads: kV 25
